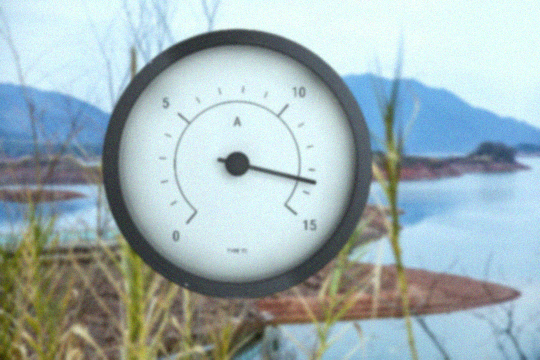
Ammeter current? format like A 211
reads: A 13.5
